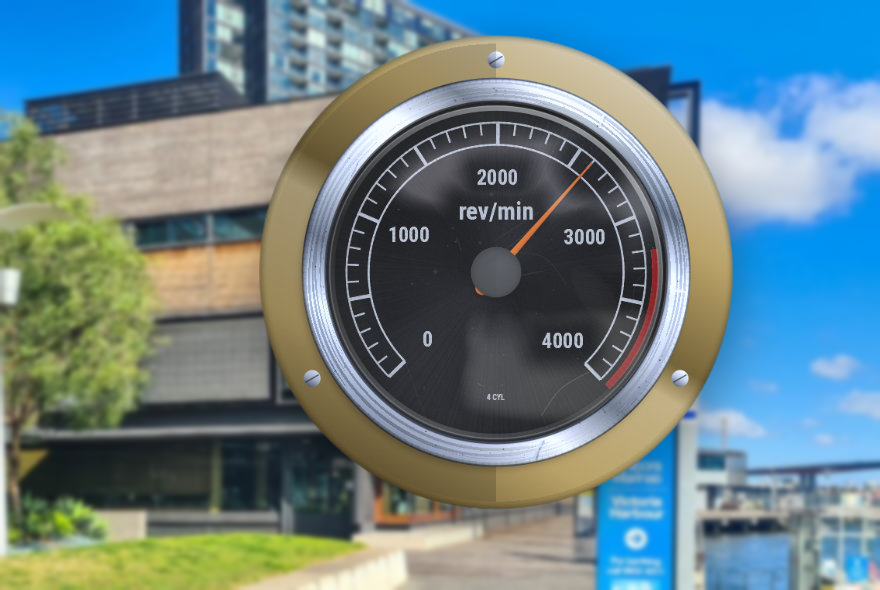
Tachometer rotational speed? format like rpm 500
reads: rpm 2600
